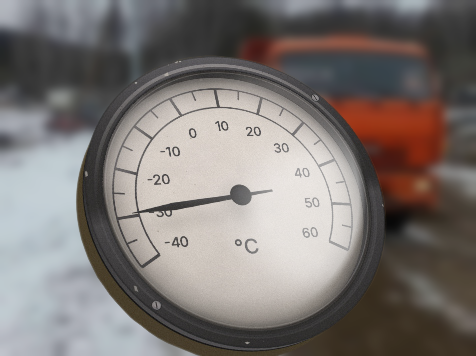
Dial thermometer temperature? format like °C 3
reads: °C -30
